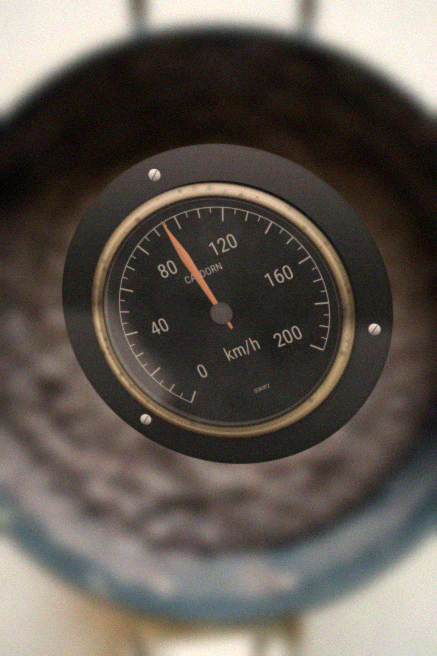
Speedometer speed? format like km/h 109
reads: km/h 95
